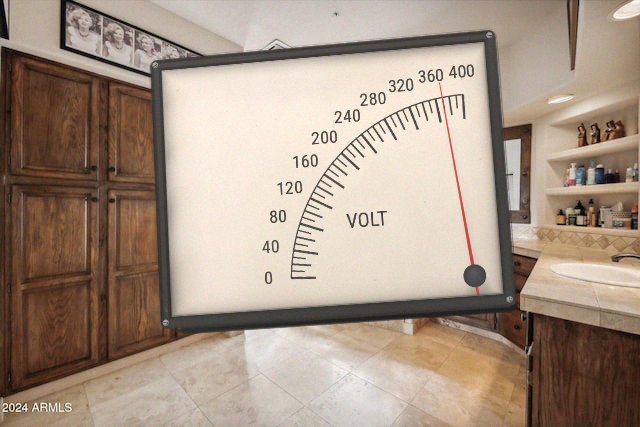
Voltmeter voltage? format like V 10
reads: V 370
